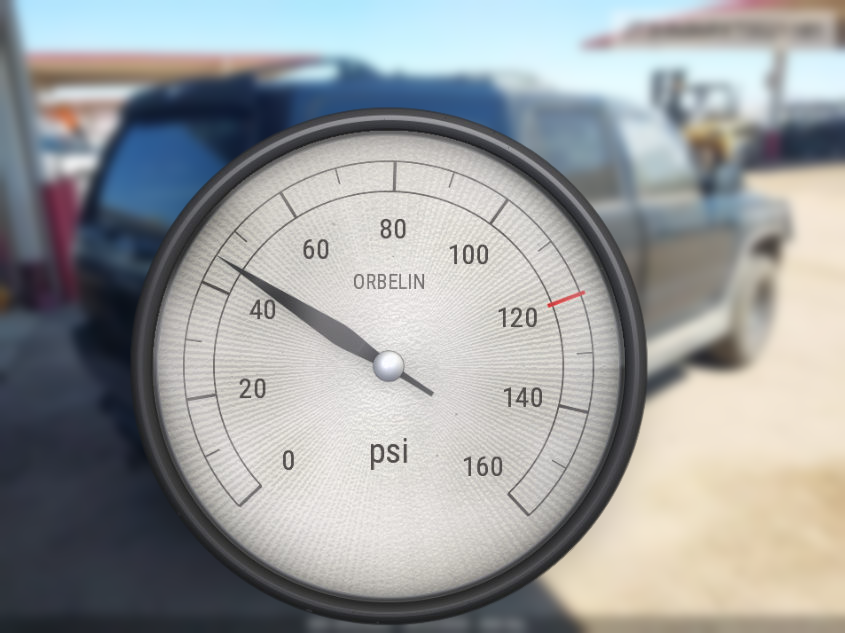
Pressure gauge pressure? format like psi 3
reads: psi 45
